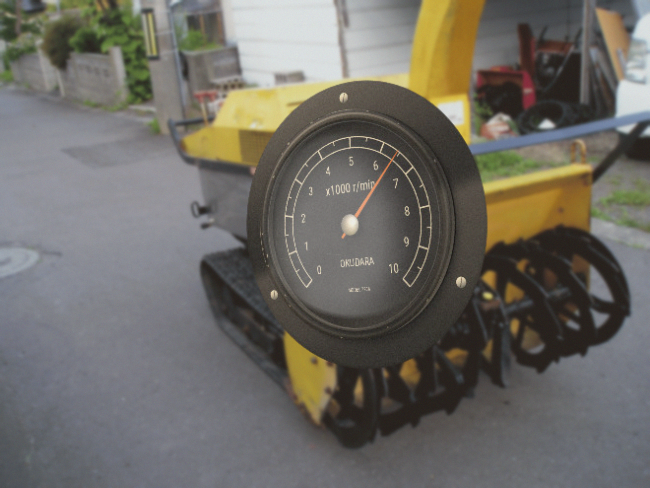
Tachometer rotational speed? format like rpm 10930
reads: rpm 6500
